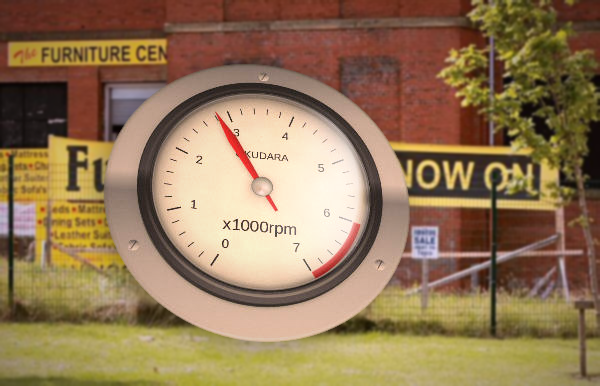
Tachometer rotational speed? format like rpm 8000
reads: rpm 2800
